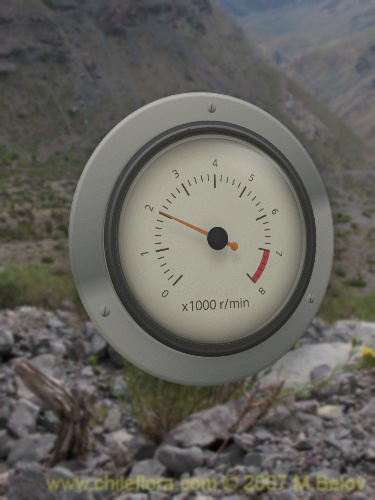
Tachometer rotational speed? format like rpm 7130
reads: rpm 2000
